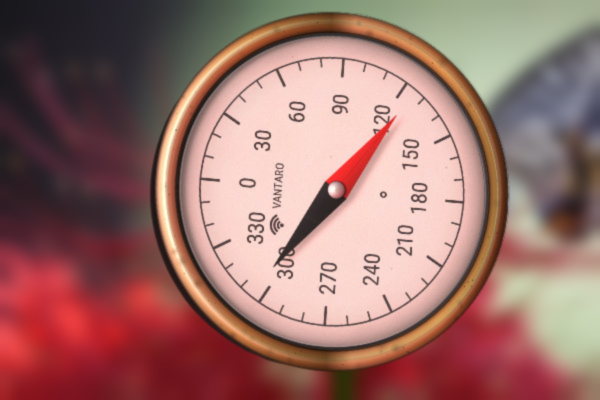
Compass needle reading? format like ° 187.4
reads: ° 125
